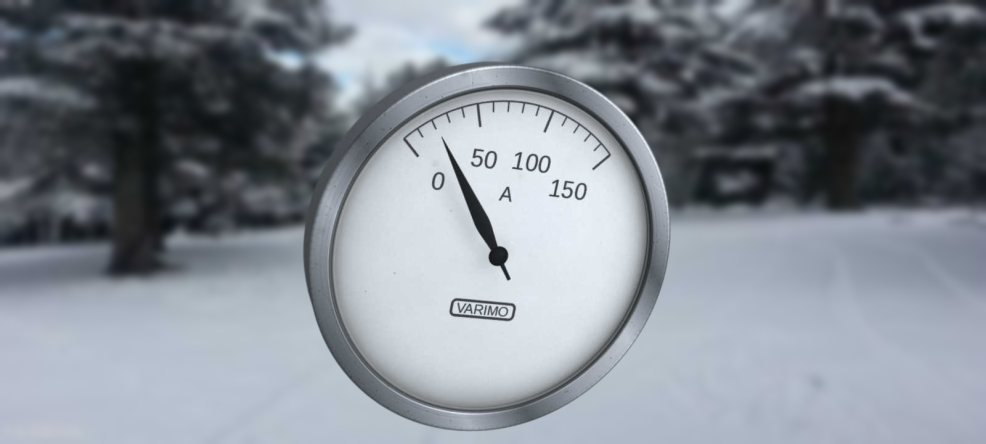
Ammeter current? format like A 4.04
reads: A 20
